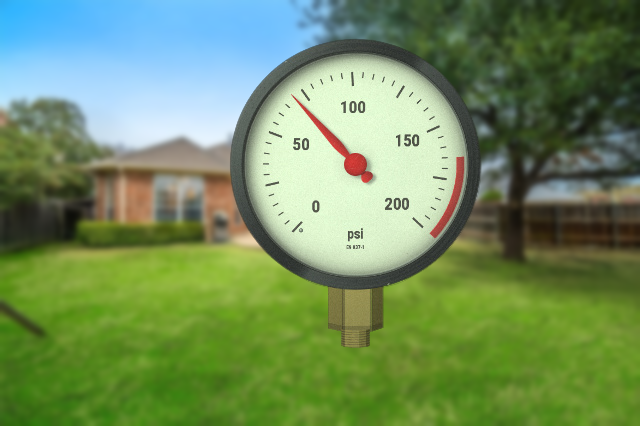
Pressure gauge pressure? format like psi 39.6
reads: psi 70
